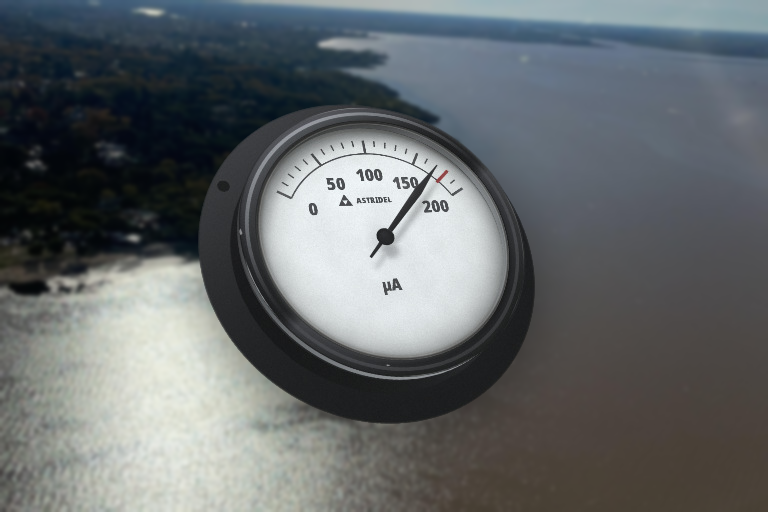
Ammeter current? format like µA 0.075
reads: µA 170
